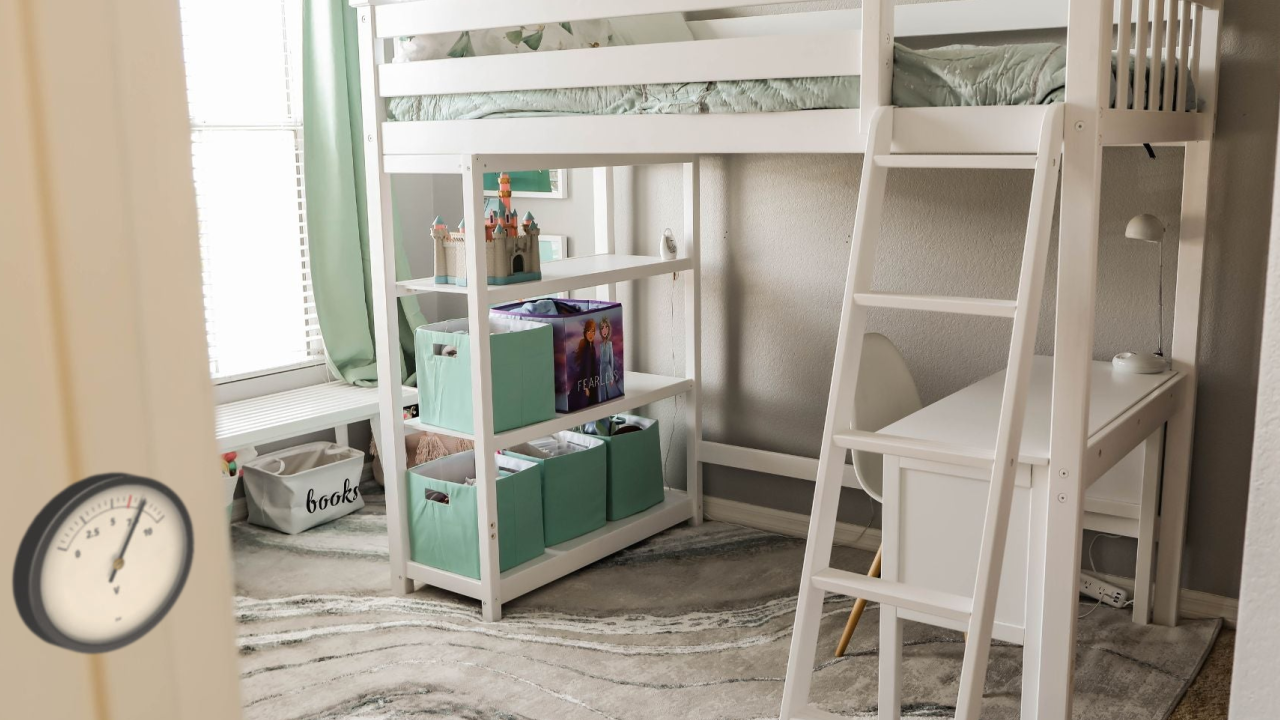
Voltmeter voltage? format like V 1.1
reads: V 7.5
